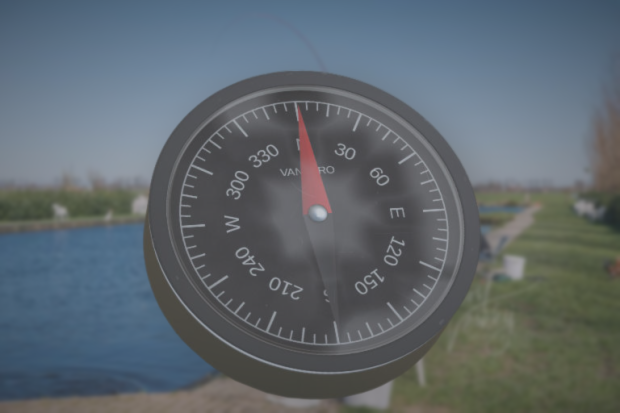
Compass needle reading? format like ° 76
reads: ° 0
